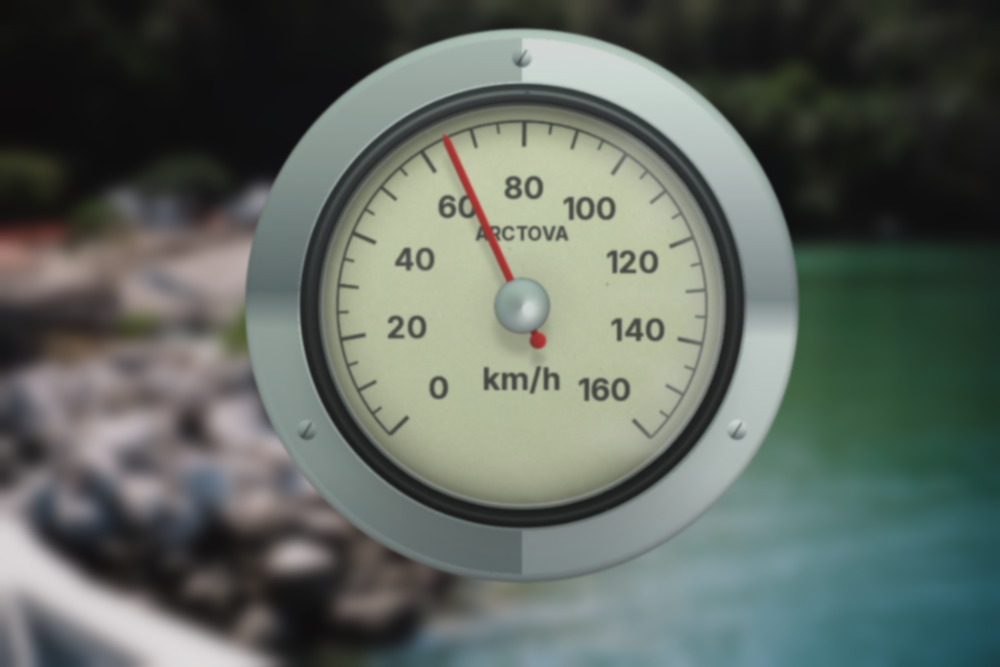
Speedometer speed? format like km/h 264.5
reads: km/h 65
